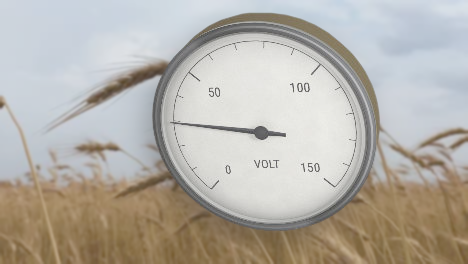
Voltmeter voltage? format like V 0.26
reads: V 30
